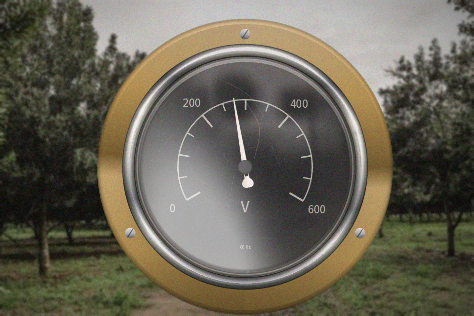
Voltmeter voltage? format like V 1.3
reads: V 275
